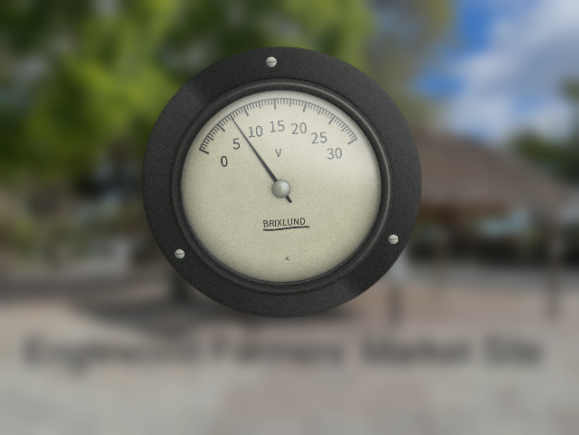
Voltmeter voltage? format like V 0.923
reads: V 7.5
